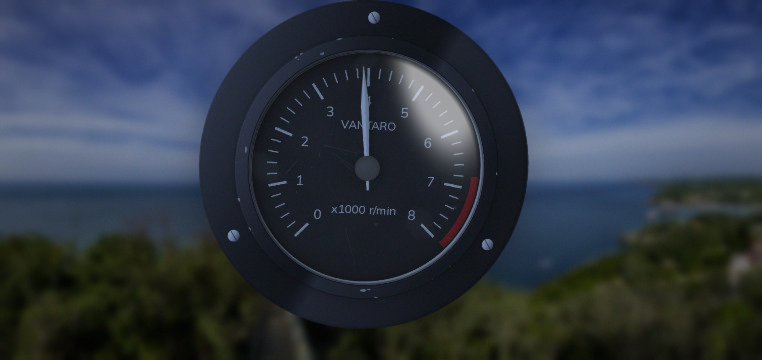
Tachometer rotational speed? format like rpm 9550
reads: rpm 3900
